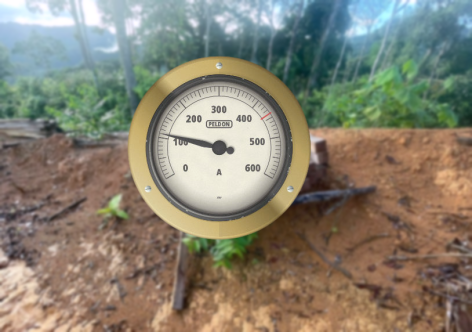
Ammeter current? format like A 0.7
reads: A 110
